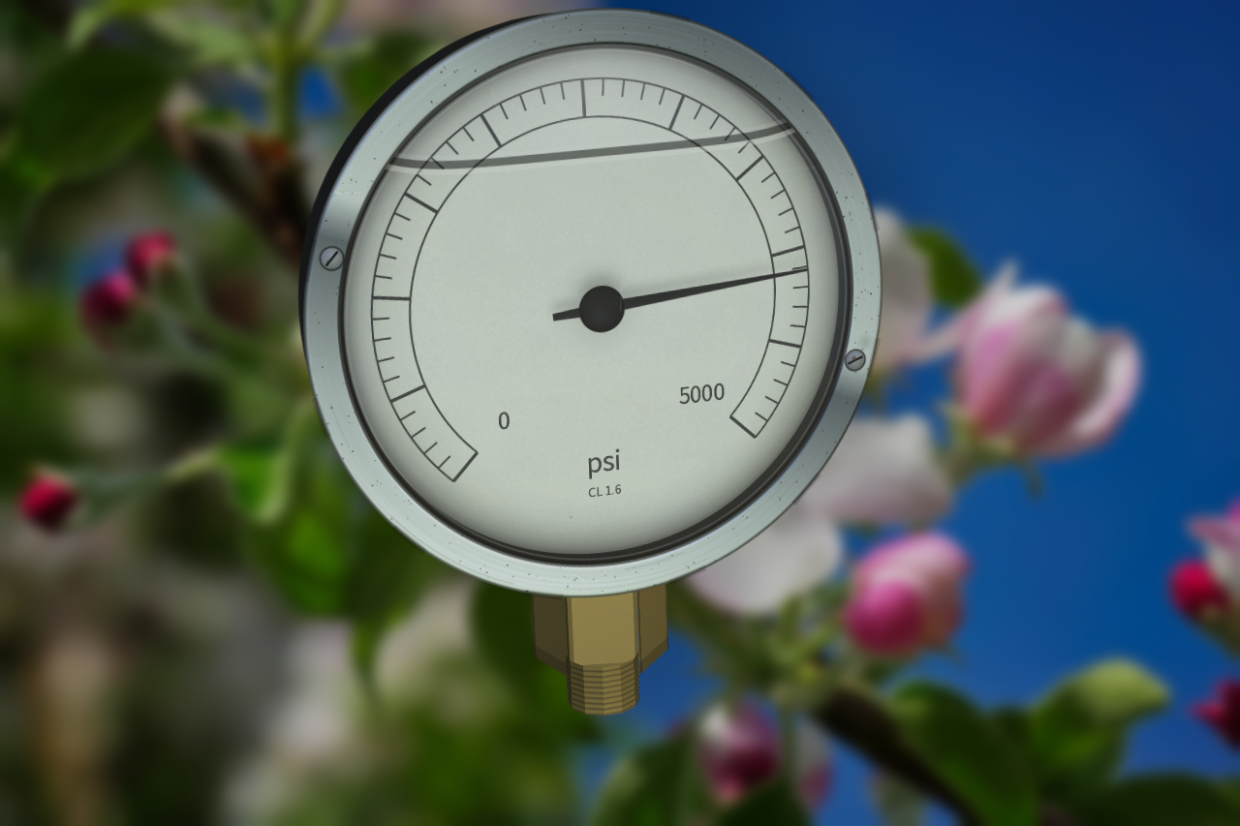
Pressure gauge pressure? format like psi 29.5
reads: psi 4100
